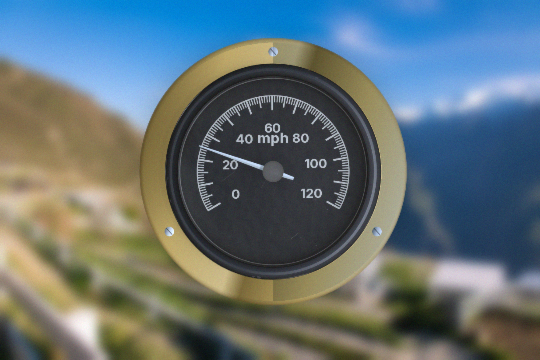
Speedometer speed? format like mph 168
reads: mph 25
